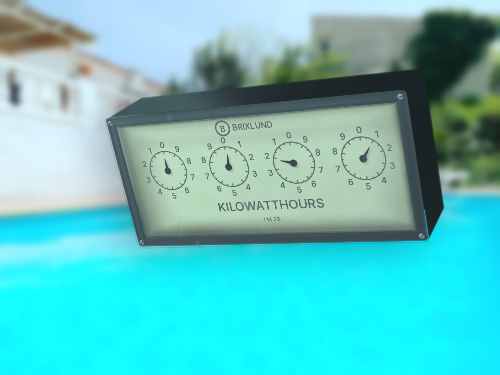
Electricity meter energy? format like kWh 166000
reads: kWh 21
